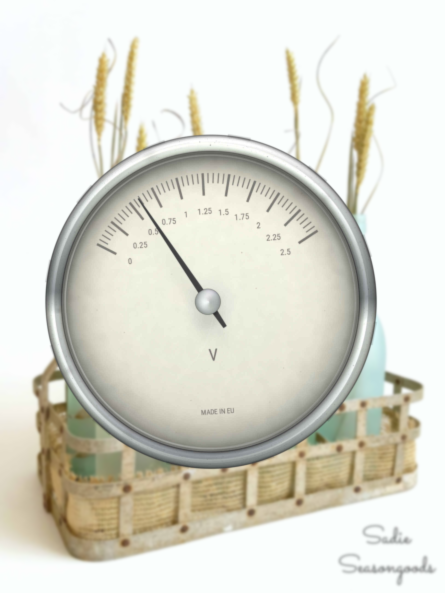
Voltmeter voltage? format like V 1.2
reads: V 0.6
